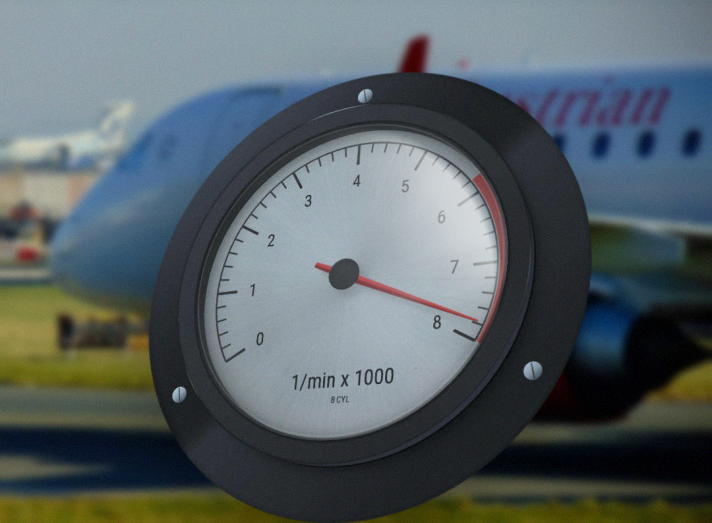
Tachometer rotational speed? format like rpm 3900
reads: rpm 7800
